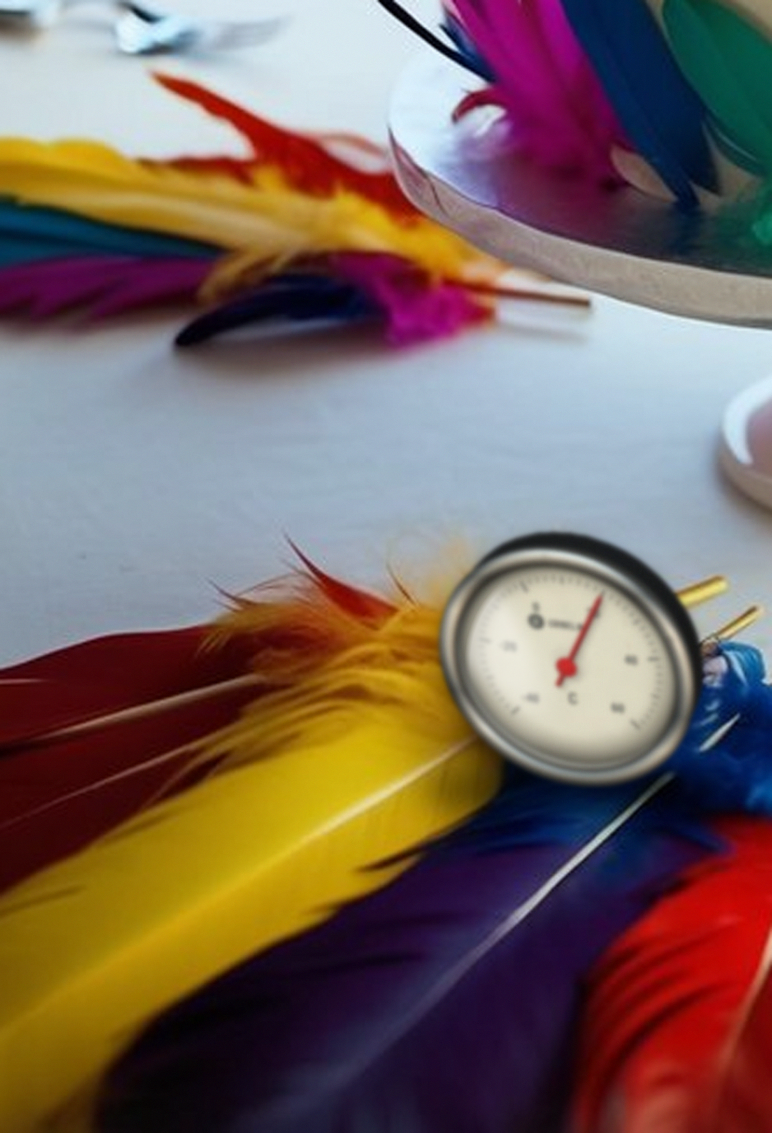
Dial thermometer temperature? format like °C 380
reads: °C 20
